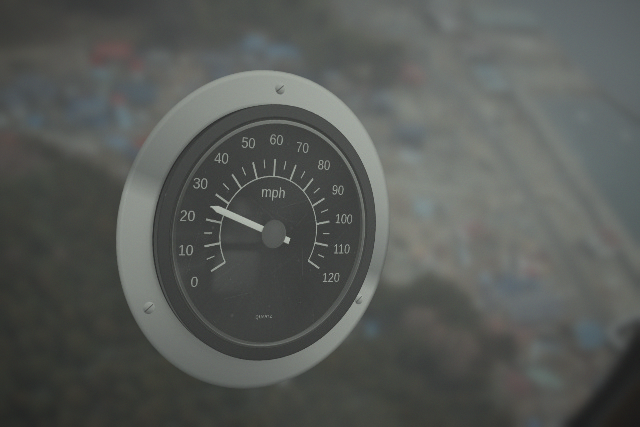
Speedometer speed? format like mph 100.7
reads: mph 25
